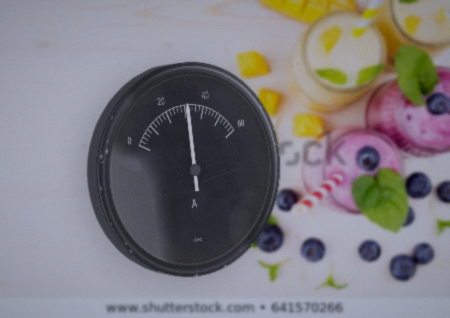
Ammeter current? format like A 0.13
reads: A 30
